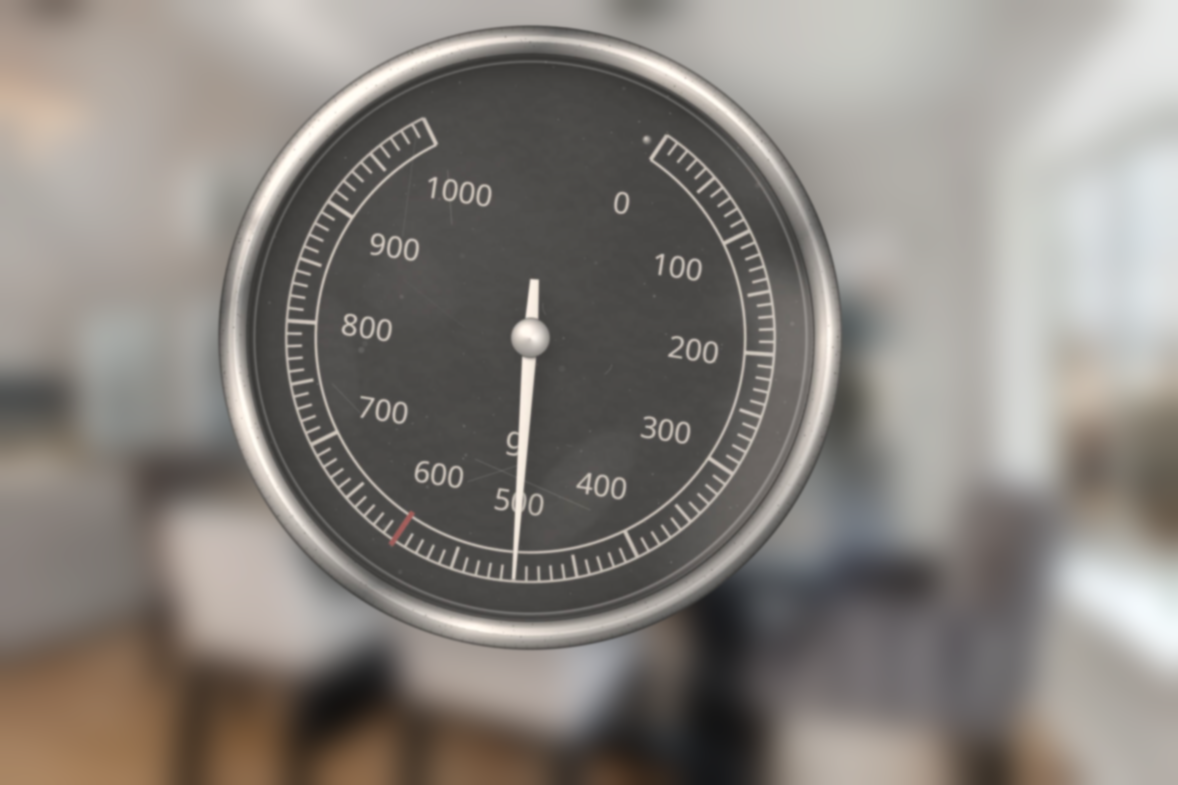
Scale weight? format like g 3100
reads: g 500
